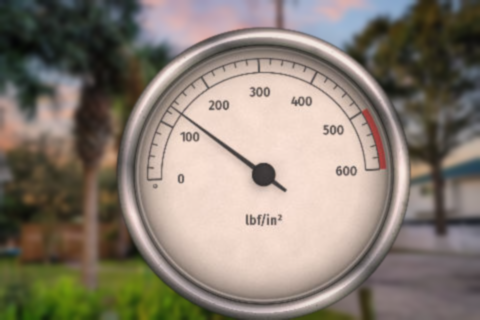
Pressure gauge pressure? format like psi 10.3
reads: psi 130
